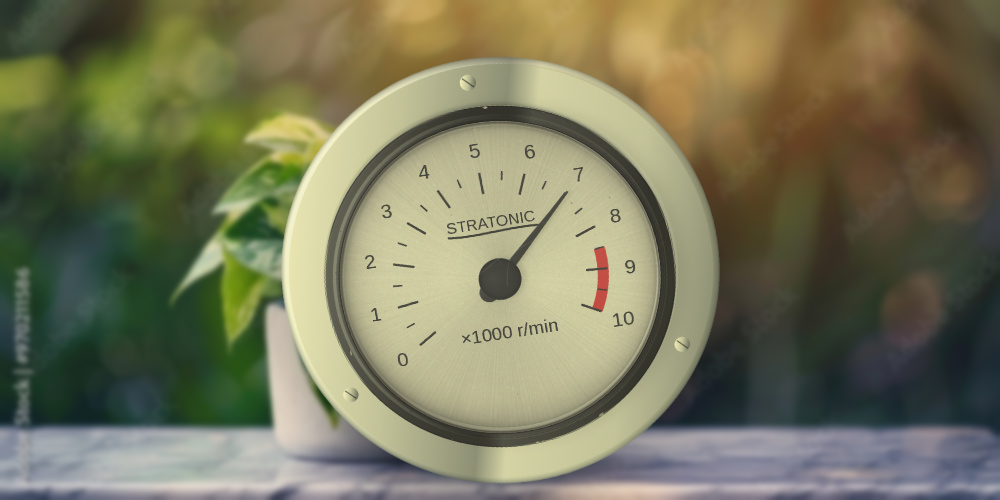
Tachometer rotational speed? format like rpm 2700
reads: rpm 7000
